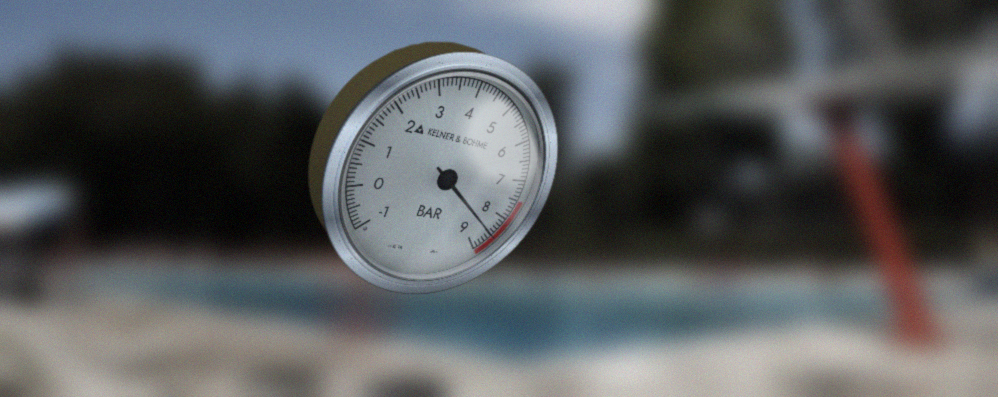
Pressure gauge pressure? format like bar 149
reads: bar 8.5
